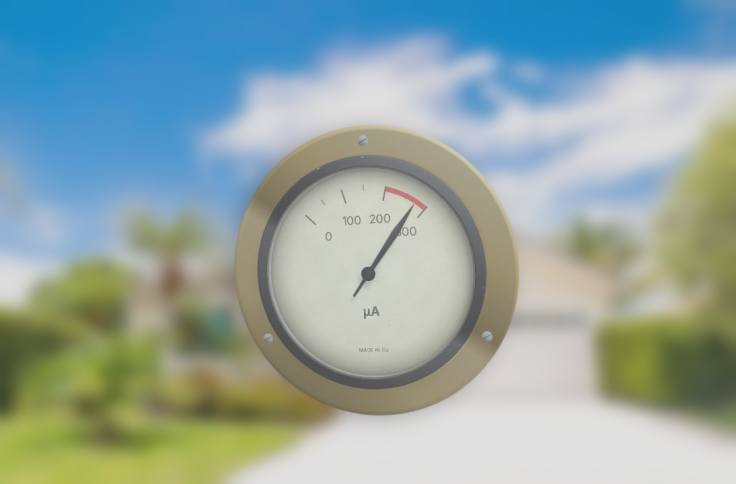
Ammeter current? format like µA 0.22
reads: µA 275
